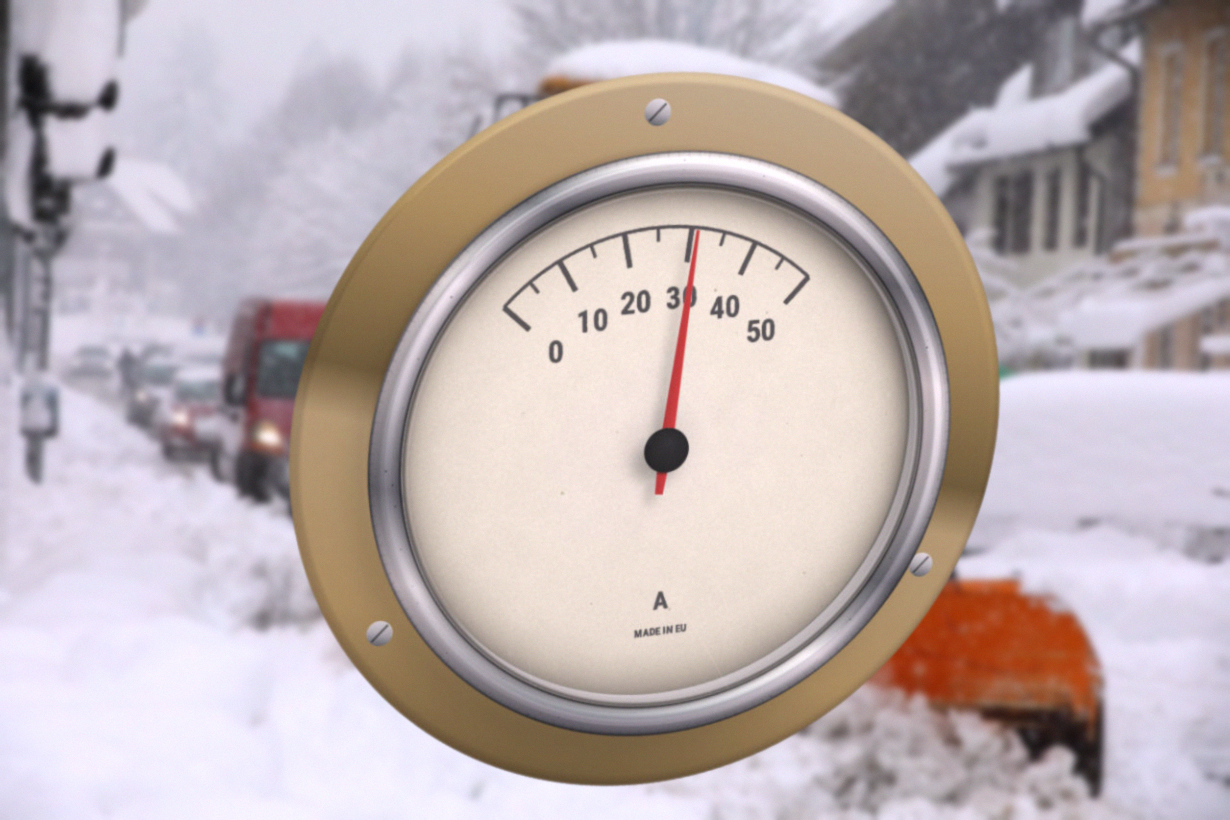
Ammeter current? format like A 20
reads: A 30
